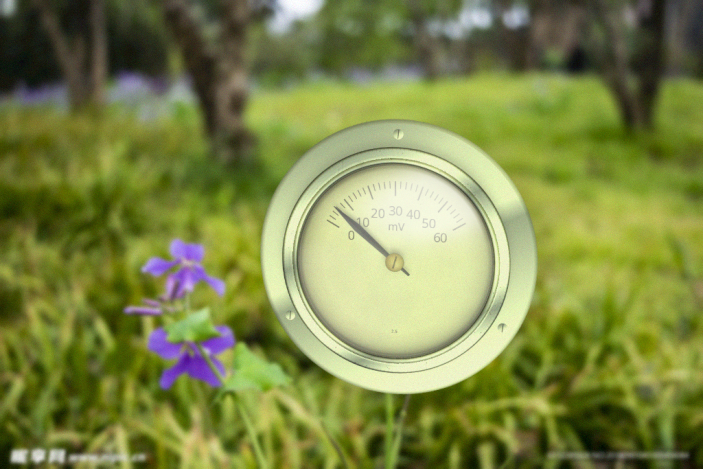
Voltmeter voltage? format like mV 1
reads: mV 6
